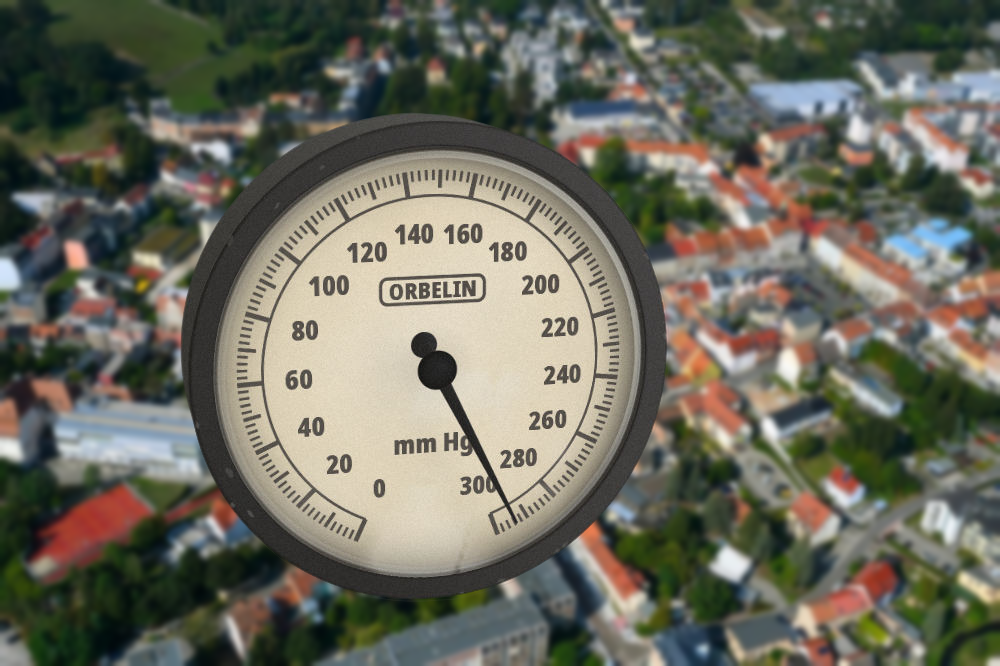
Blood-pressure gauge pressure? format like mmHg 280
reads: mmHg 294
